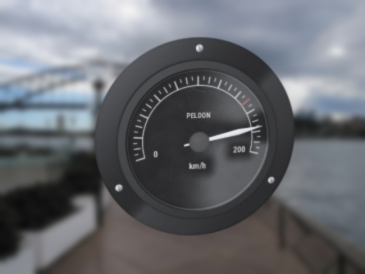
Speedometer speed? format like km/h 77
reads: km/h 175
